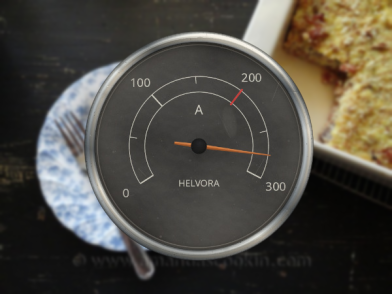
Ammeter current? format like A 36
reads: A 275
